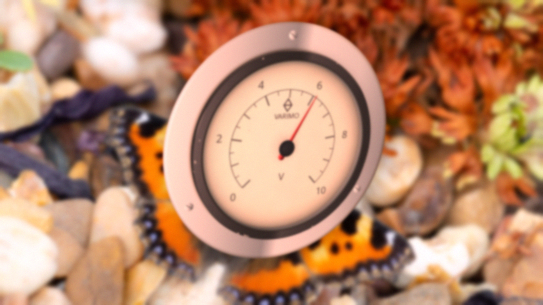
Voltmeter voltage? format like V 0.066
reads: V 6
